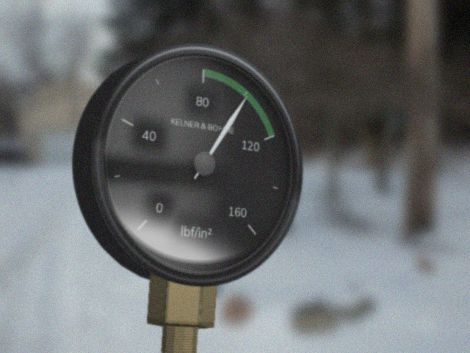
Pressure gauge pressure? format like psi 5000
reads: psi 100
